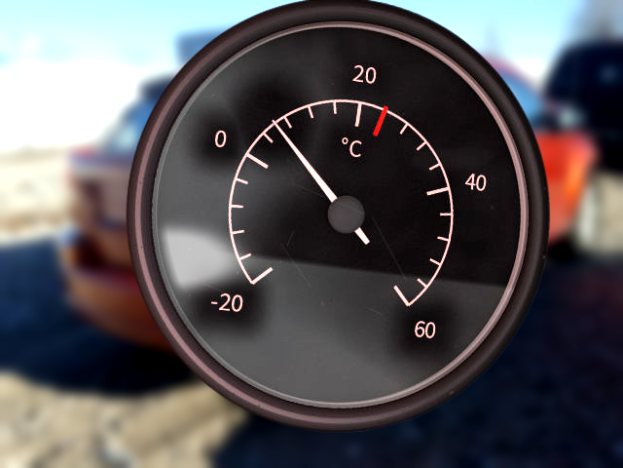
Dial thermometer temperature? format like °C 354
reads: °C 6
